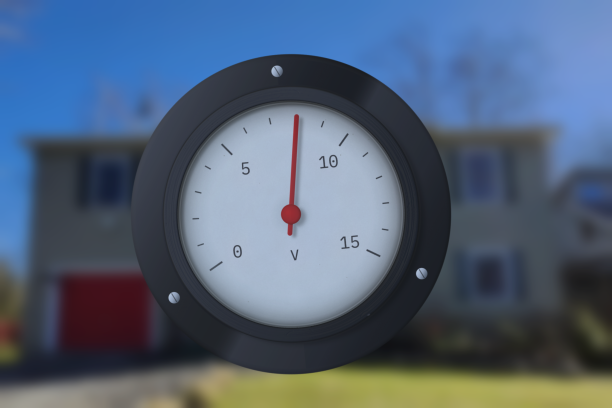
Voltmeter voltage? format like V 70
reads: V 8
